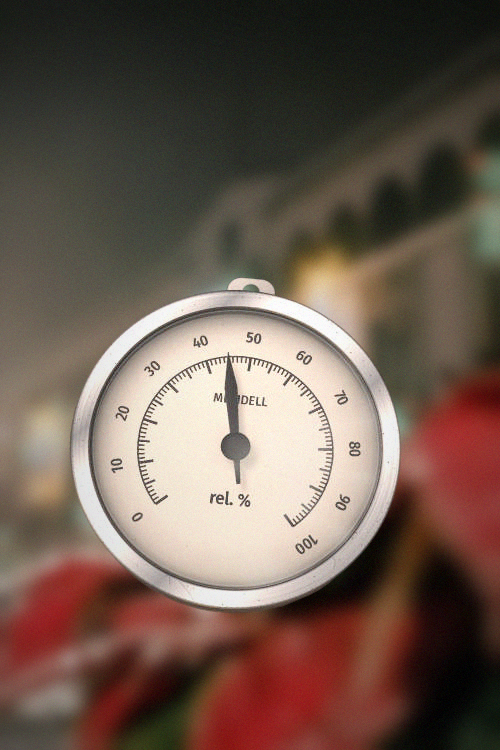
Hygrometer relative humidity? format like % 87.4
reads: % 45
